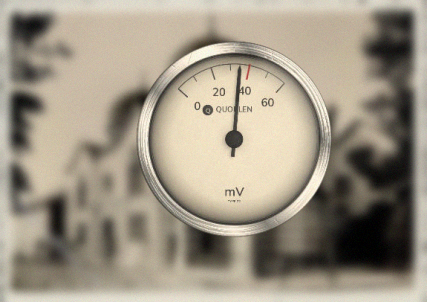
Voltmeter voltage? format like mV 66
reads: mV 35
